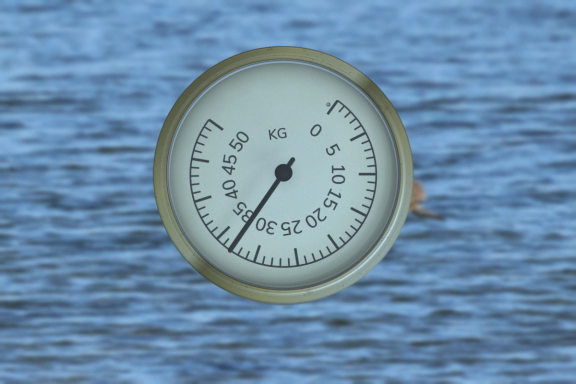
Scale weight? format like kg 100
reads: kg 33
